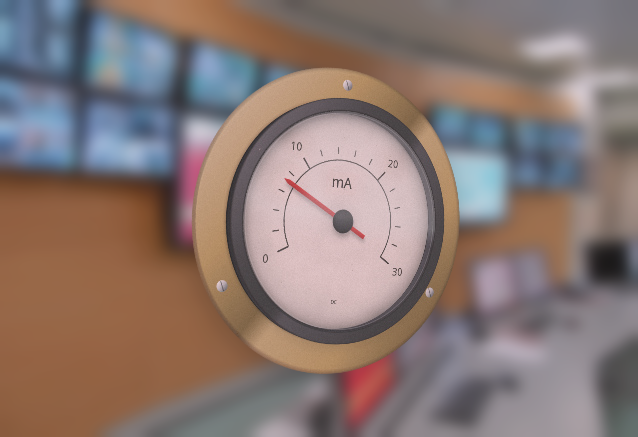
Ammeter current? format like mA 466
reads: mA 7
